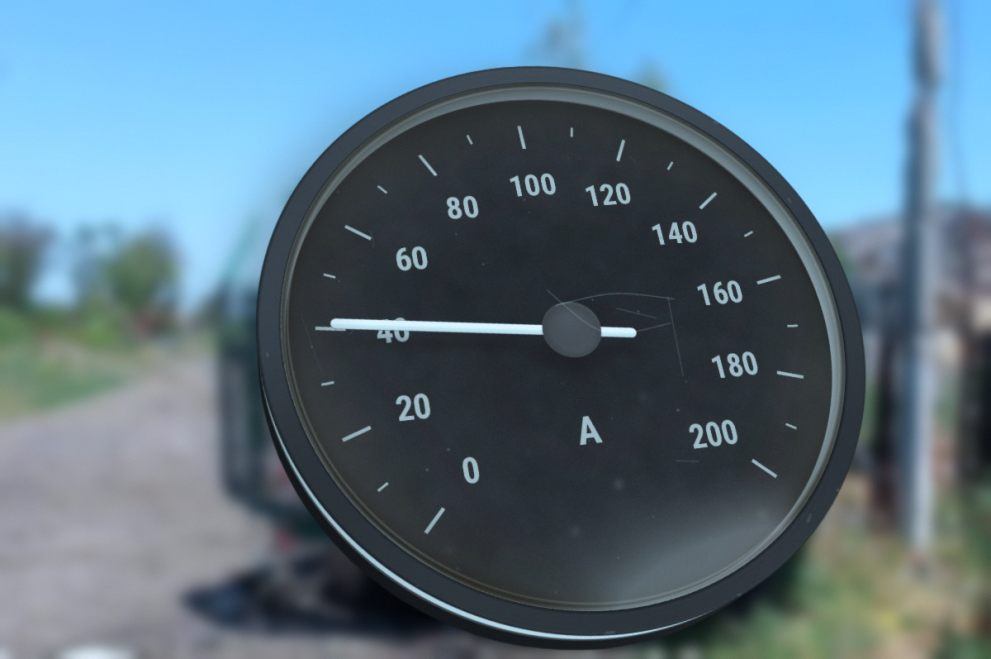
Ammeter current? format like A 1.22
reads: A 40
